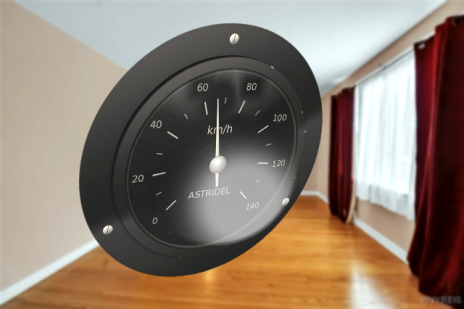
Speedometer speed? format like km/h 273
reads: km/h 65
